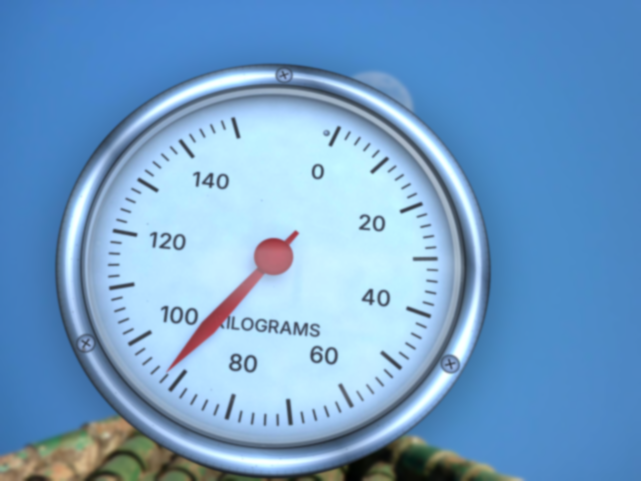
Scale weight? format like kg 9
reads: kg 92
